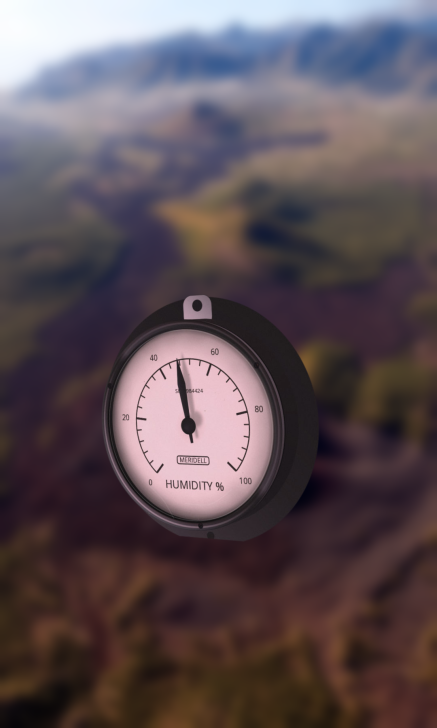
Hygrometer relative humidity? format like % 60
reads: % 48
